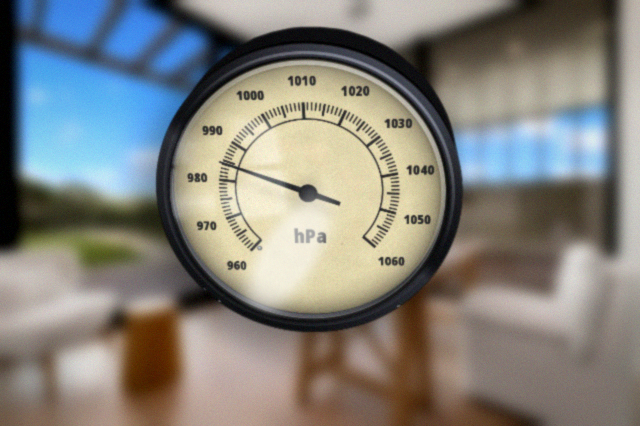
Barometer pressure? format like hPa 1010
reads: hPa 985
